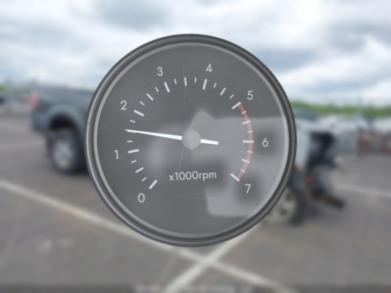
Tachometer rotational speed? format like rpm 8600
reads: rpm 1500
